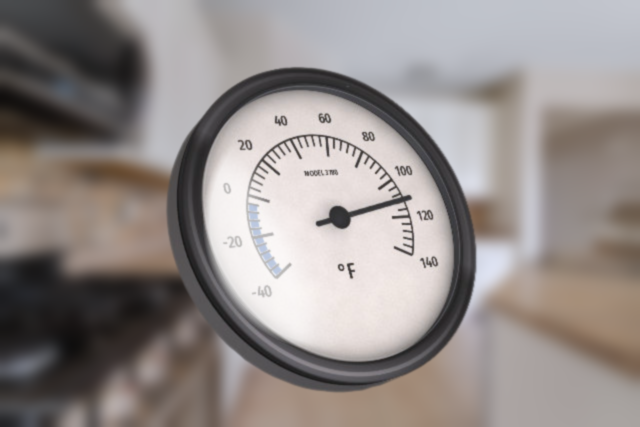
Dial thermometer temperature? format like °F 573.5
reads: °F 112
